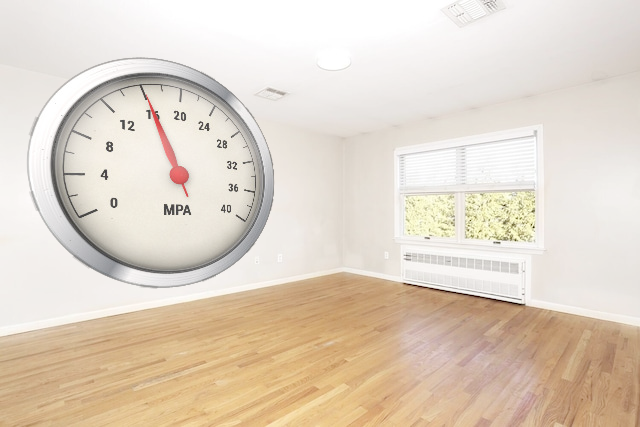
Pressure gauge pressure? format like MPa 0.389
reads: MPa 16
